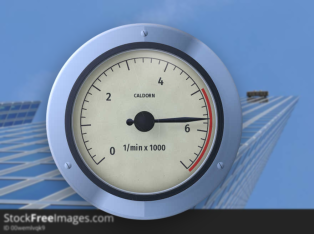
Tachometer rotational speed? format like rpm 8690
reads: rpm 5700
